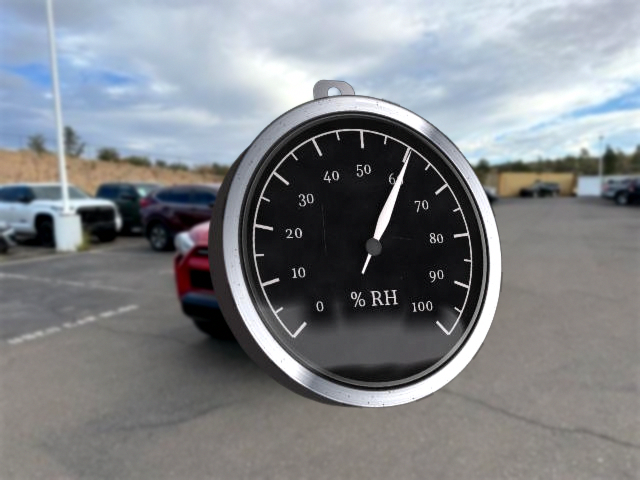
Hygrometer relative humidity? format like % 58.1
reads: % 60
